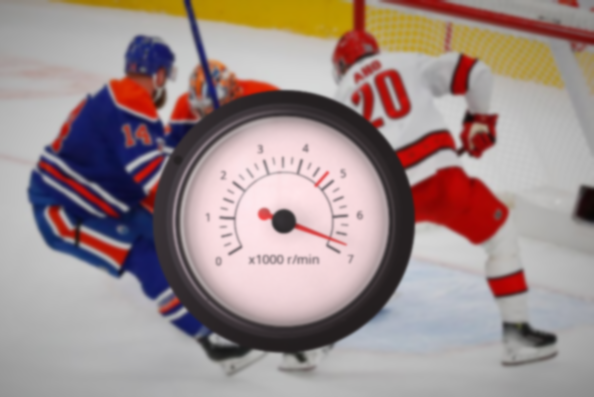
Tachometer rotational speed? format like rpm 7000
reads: rpm 6750
